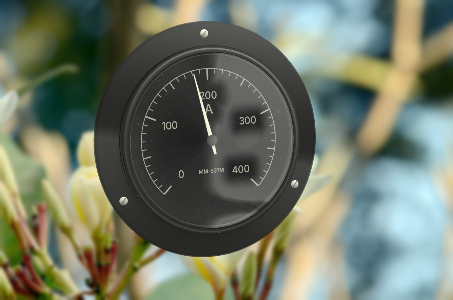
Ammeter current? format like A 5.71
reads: A 180
